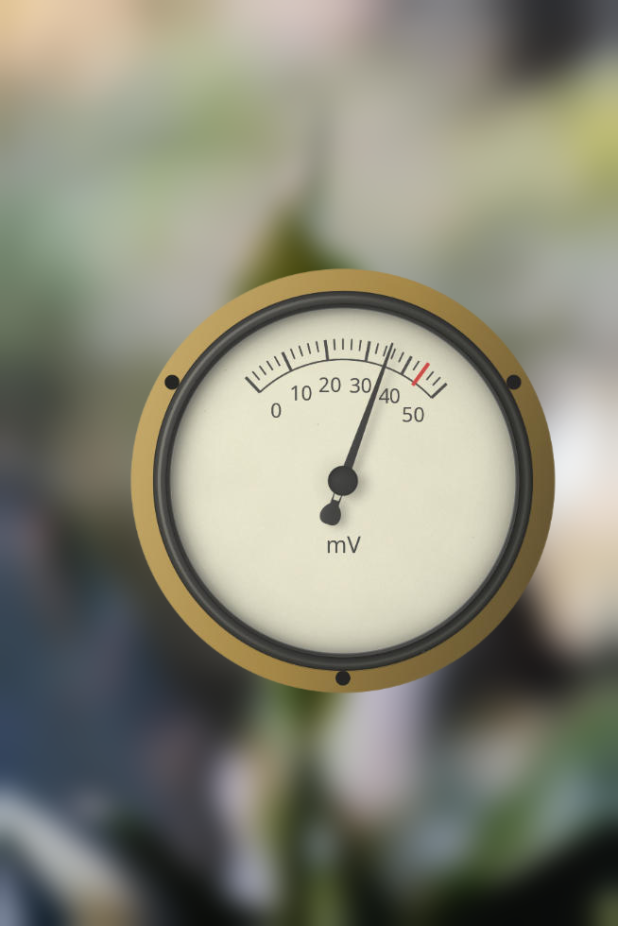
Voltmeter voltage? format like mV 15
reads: mV 35
